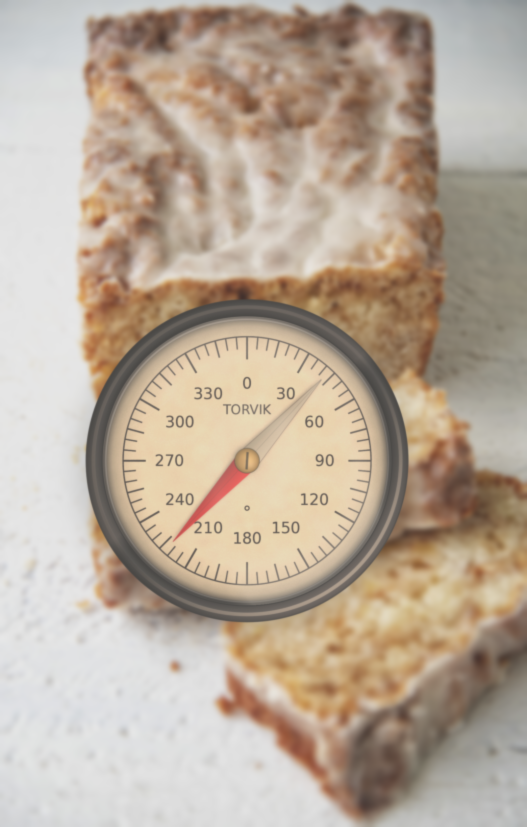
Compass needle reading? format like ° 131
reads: ° 222.5
